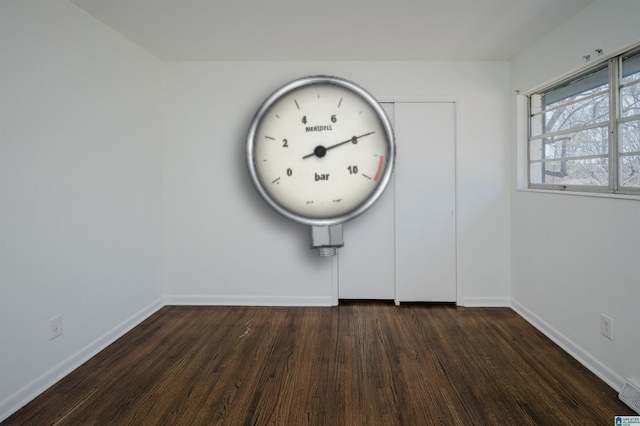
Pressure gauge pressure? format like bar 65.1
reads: bar 8
